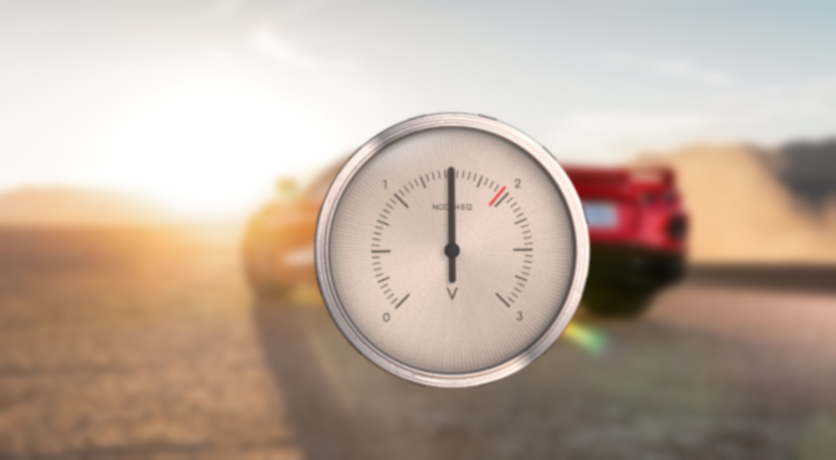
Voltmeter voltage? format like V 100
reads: V 1.5
